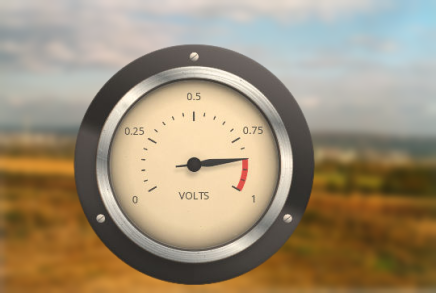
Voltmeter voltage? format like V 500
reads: V 0.85
